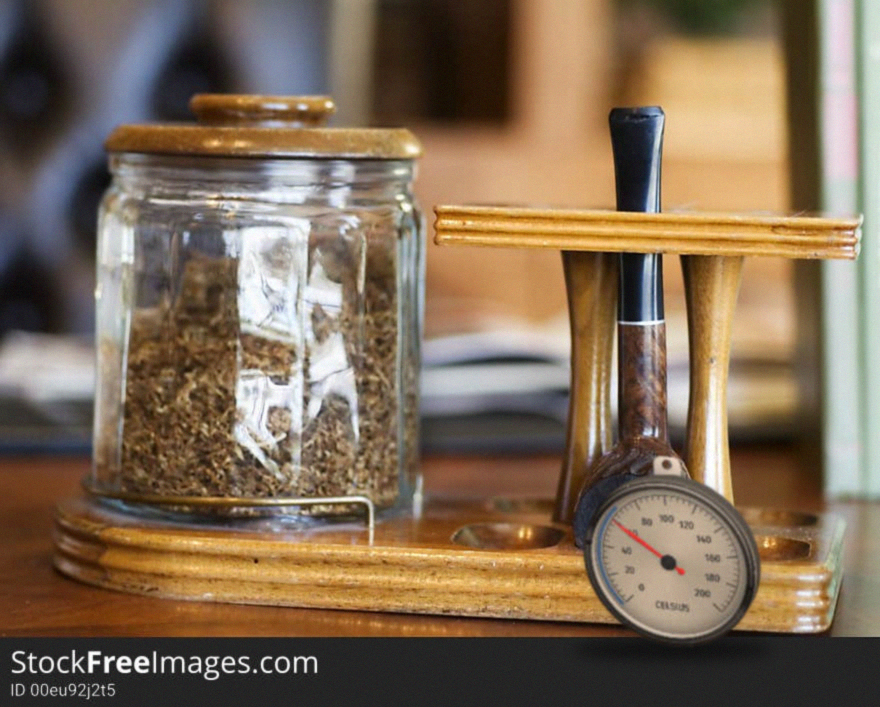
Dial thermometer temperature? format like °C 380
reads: °C 60
